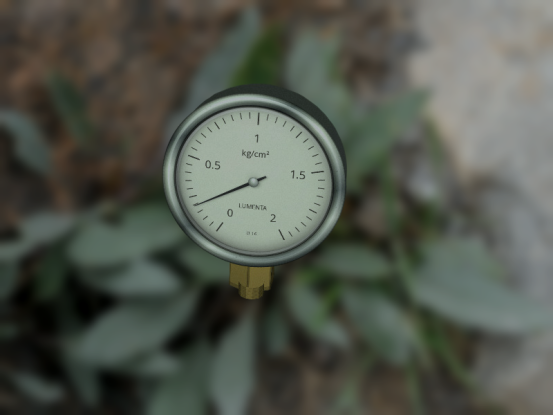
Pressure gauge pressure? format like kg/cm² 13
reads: kg/cm² 0.2
